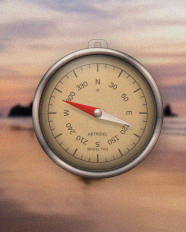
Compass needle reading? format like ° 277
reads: ° 290
